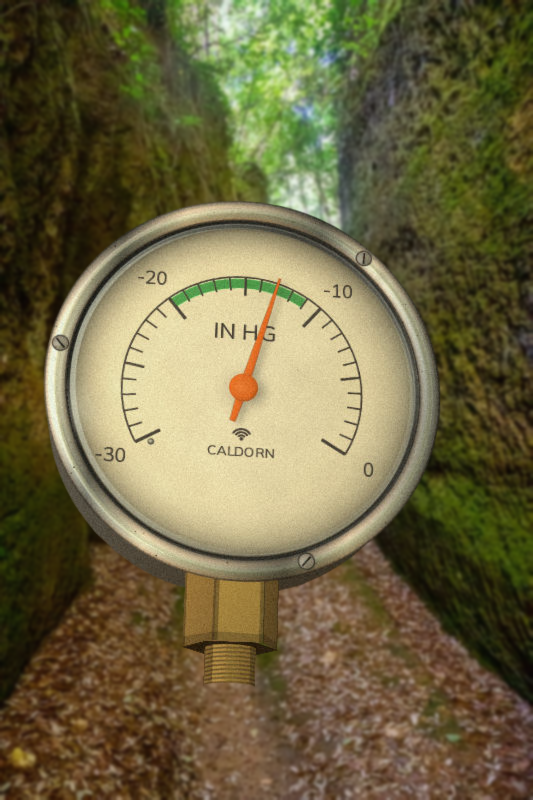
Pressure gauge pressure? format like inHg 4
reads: inHg -13
